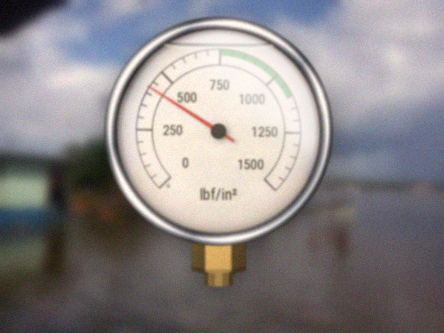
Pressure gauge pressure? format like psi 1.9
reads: psi 425
